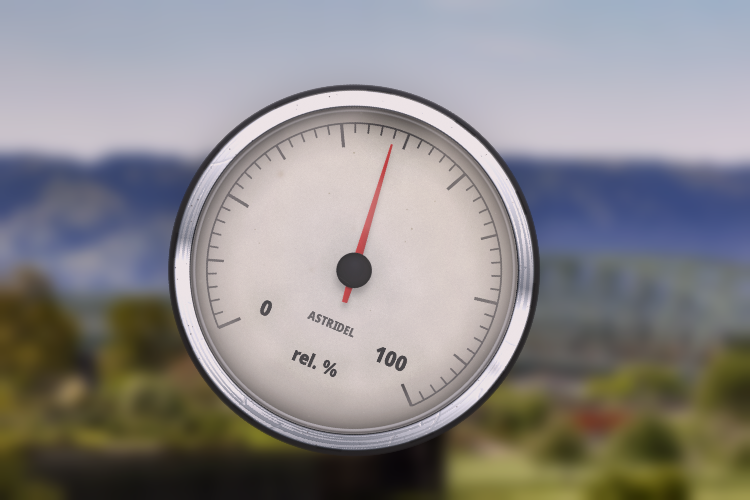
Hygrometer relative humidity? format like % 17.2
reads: % 48
